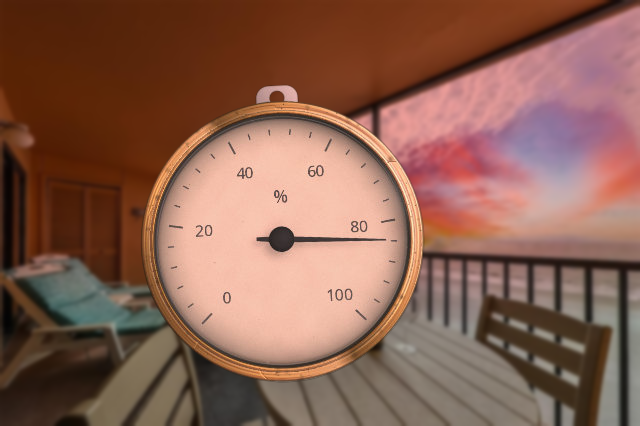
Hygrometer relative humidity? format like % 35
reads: % 84
